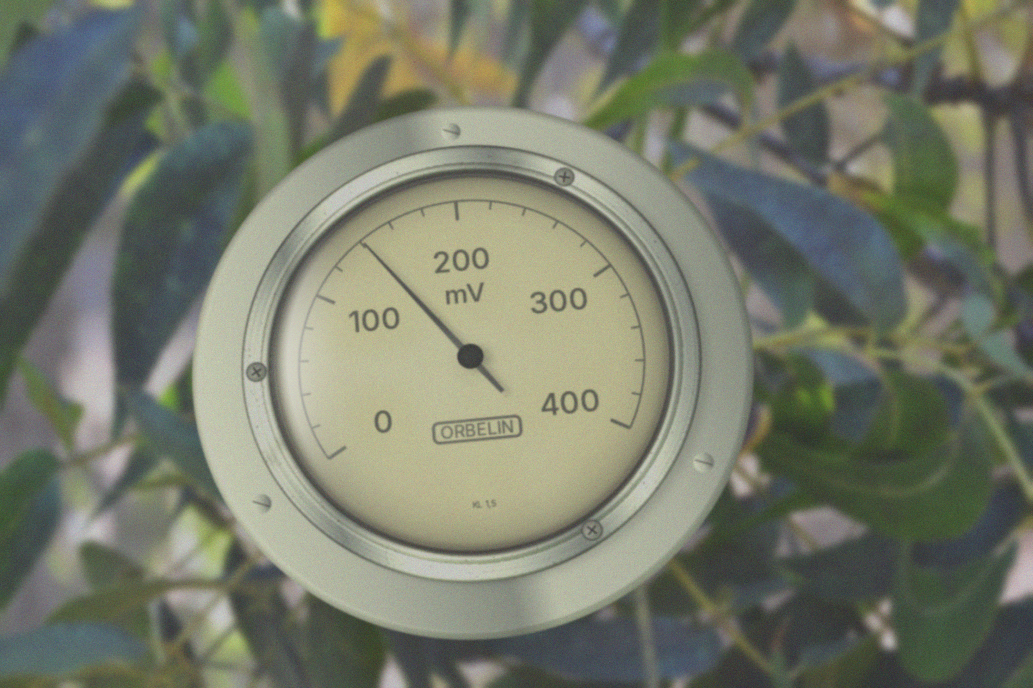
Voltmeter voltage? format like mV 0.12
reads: mV 140
